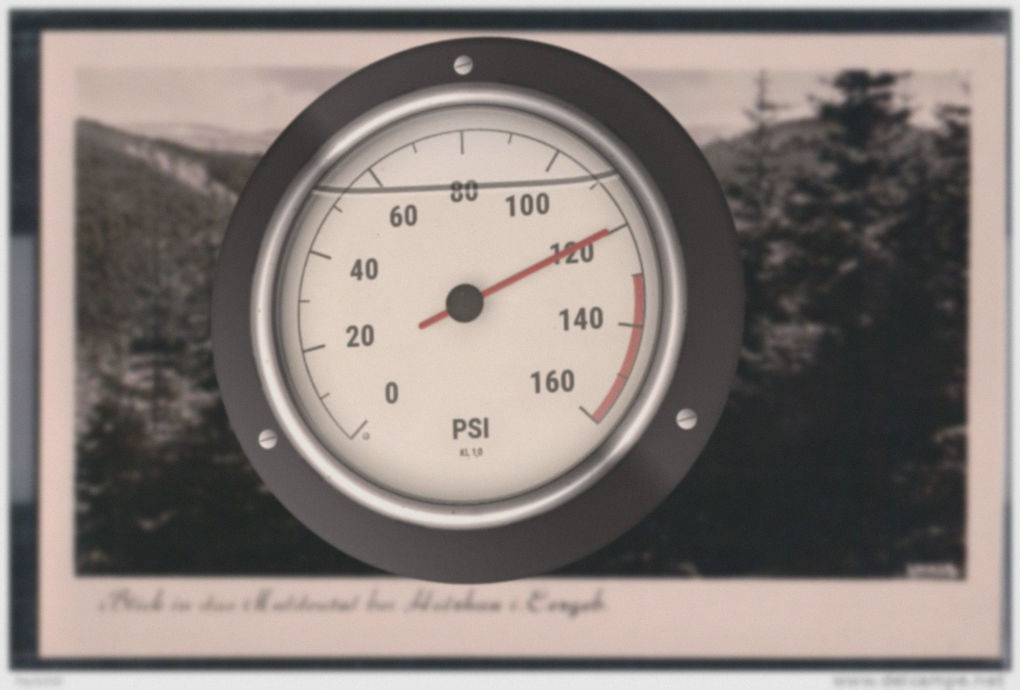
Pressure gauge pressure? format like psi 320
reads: psi 120
